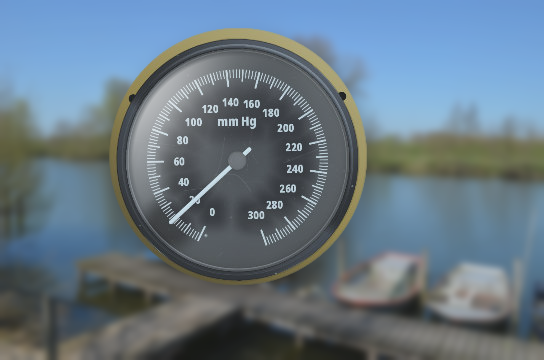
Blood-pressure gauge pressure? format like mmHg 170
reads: mmHg 20
